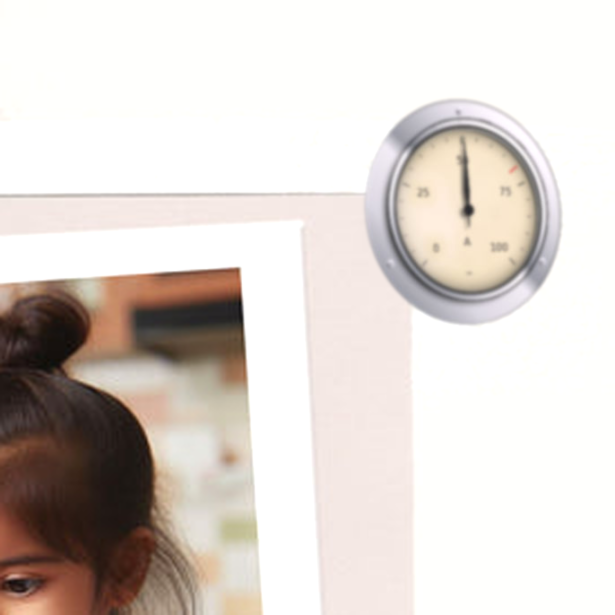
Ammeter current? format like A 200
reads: A 50
